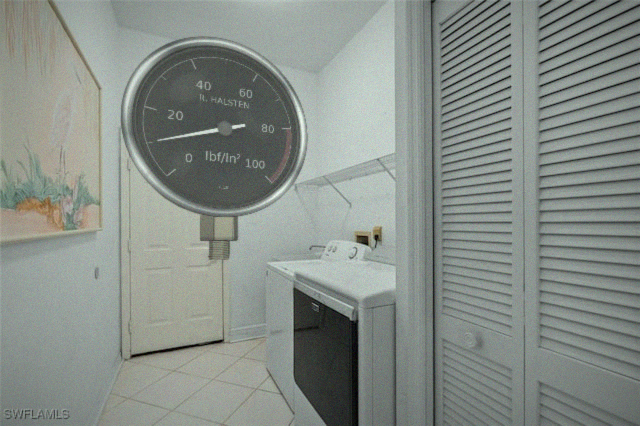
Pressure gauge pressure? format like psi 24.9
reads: psi 10
